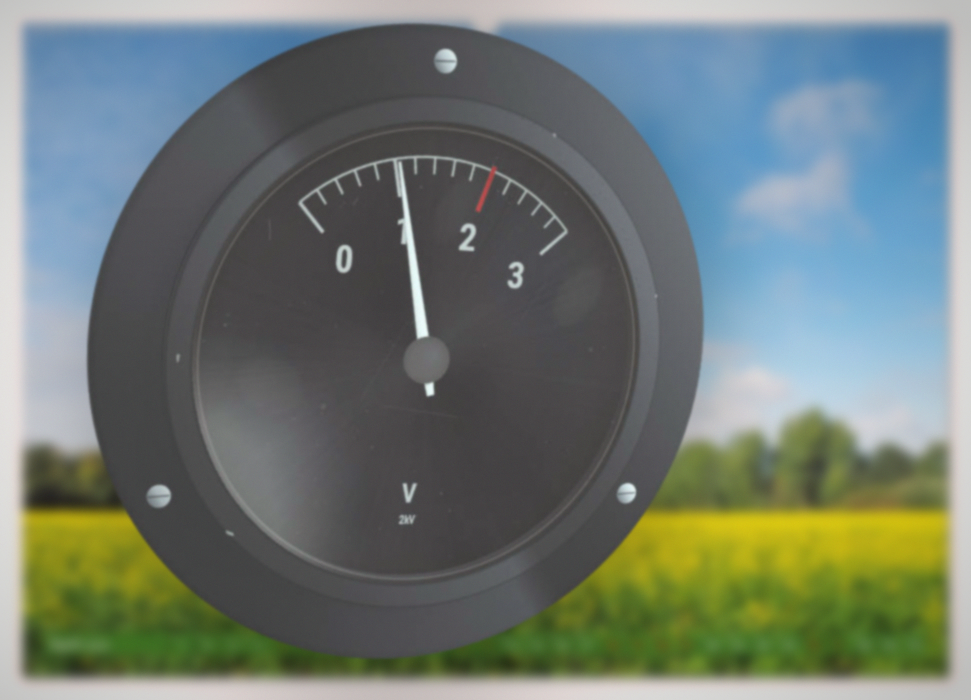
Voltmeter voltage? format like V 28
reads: V 1
